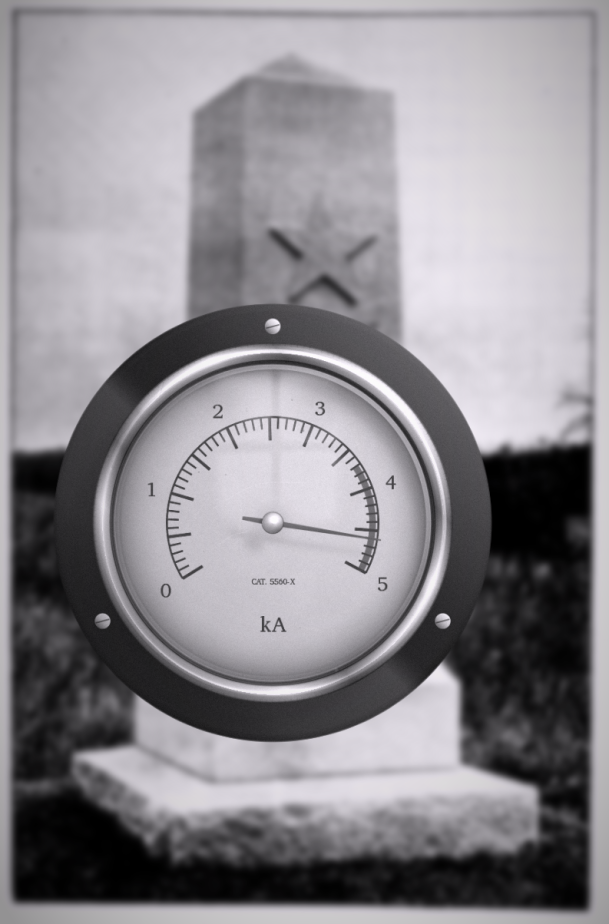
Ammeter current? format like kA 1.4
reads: kA 4.6
